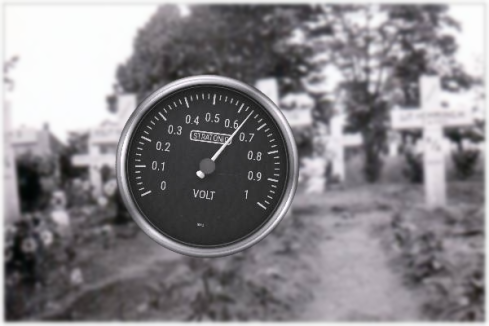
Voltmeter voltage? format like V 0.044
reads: V 0.64
